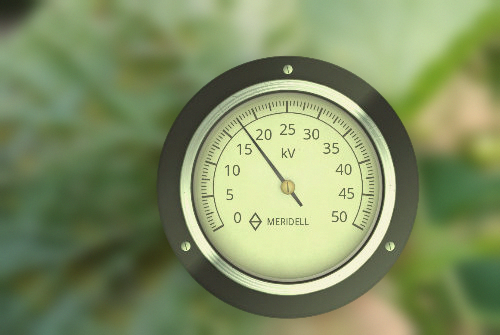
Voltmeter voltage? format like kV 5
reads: kV 17.5
